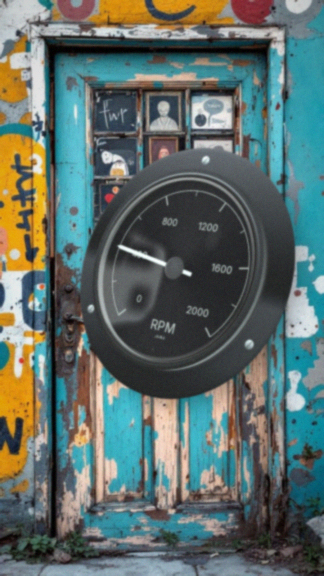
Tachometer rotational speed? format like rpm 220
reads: rpm 400
